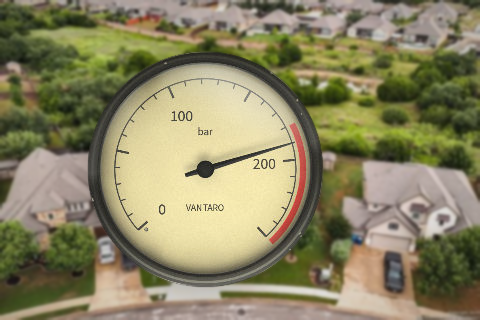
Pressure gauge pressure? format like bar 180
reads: bar 190
